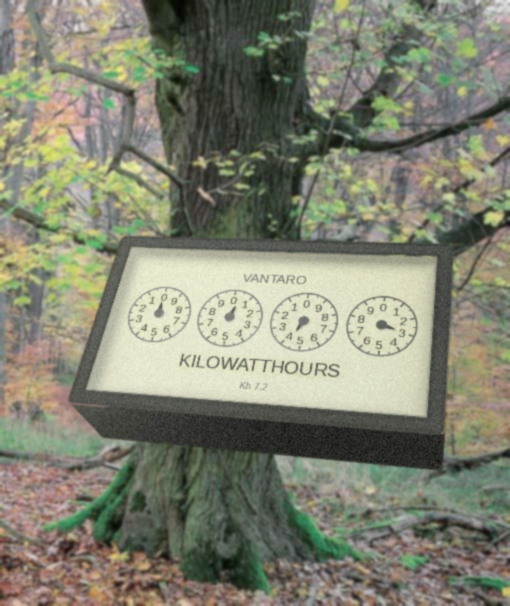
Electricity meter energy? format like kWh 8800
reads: kWh 43
